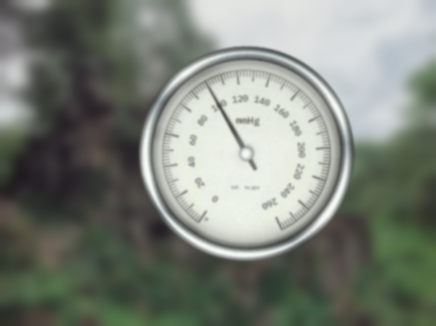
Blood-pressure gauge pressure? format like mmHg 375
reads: mmHg 100
